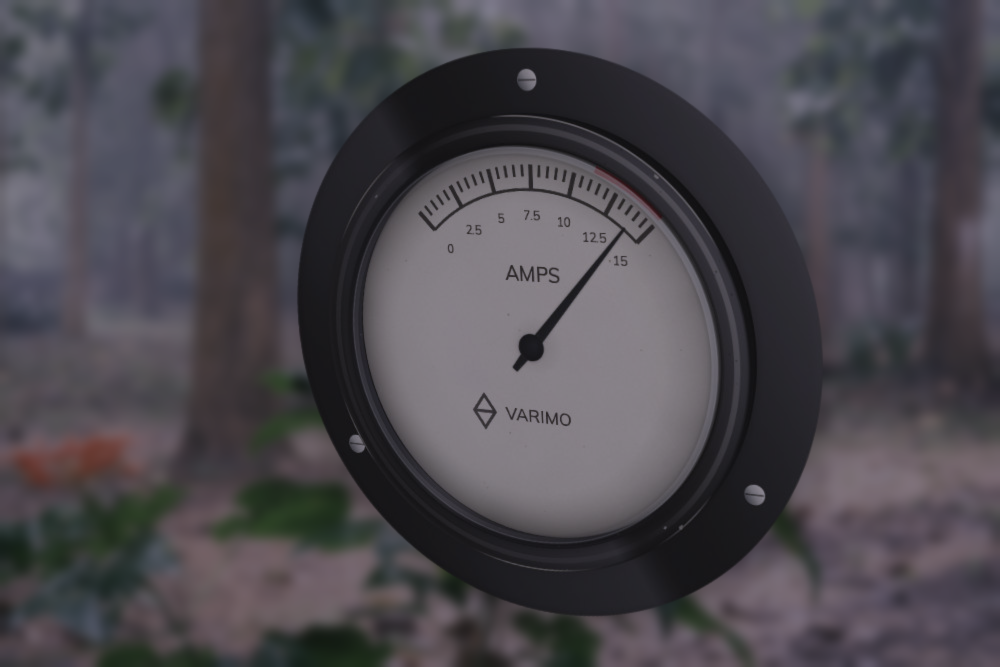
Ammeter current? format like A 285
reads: A 14
